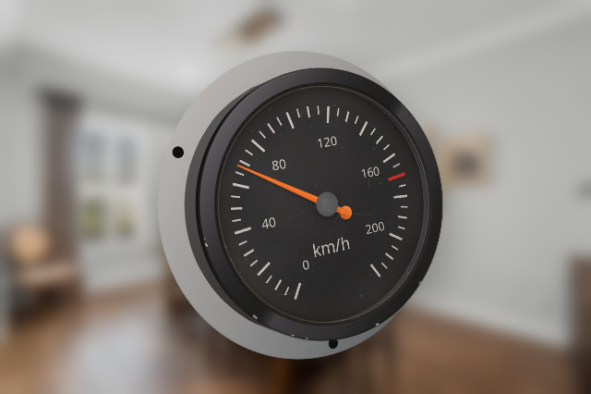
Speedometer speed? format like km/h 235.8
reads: km/h 67.5
